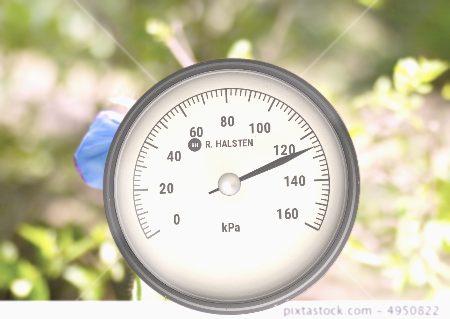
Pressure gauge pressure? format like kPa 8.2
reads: kPa 126
